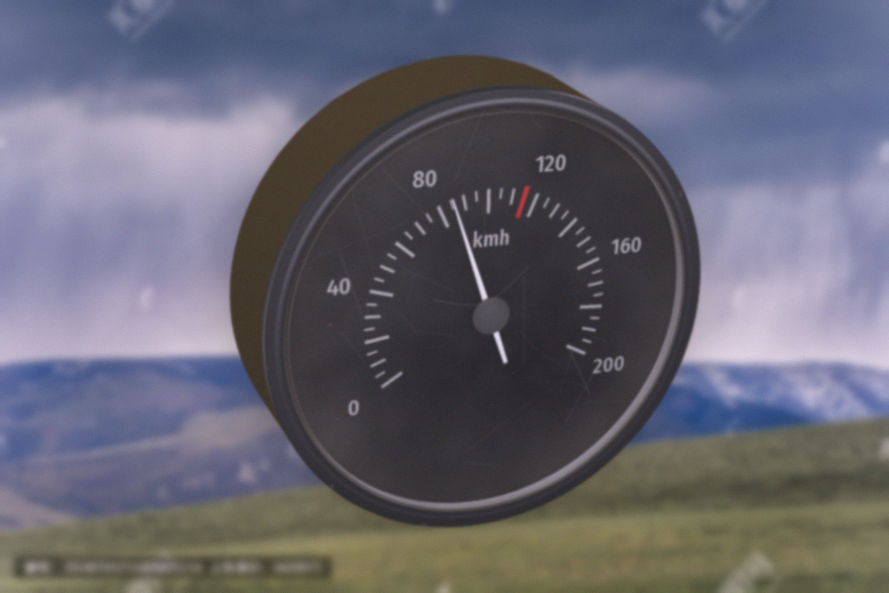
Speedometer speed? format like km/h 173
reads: km/h 85
